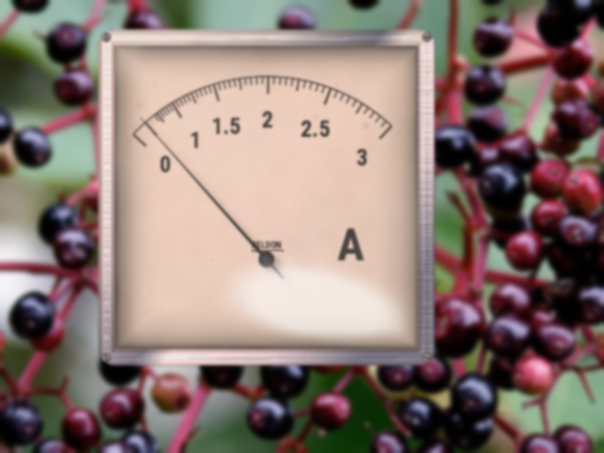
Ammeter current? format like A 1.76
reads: A 0.5
